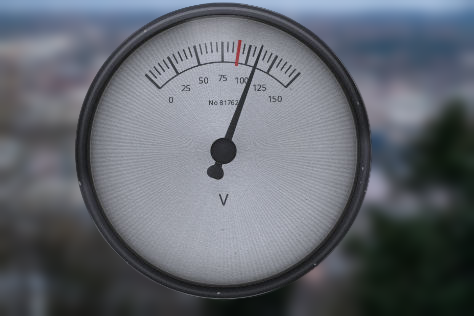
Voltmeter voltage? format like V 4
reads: V 110
